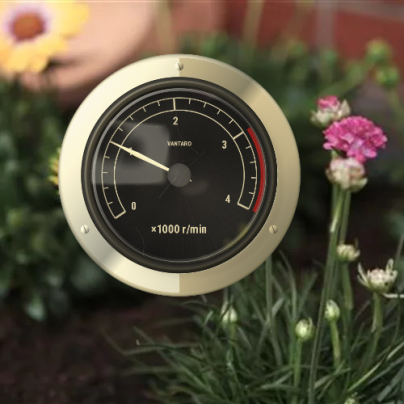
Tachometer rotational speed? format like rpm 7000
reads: rpm 1000
